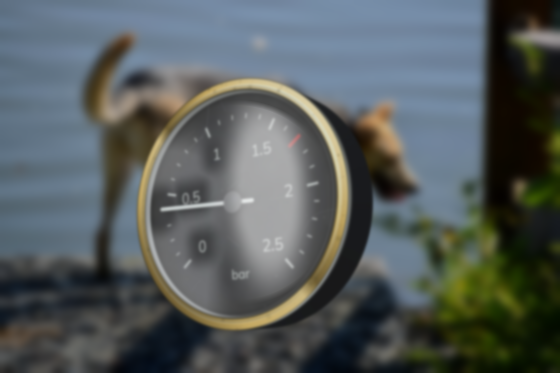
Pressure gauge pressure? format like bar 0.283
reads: bar 0.4
